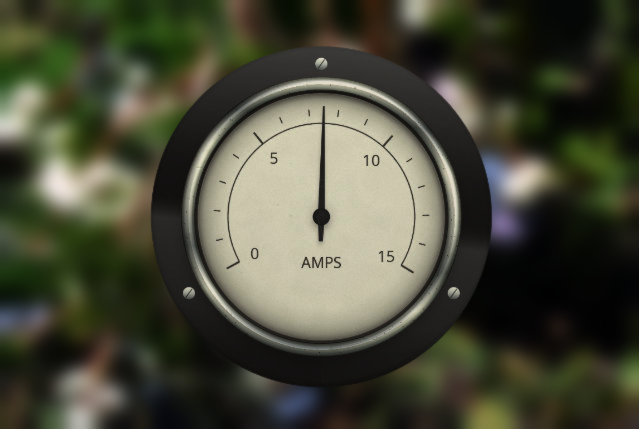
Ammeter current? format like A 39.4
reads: A 7.5
